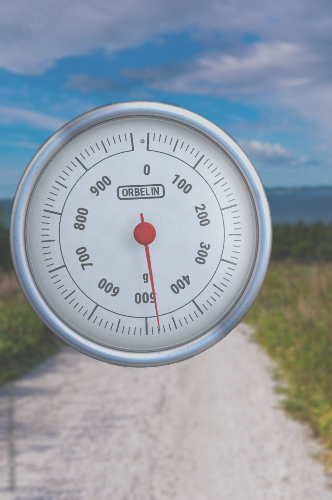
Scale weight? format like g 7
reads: g 480
